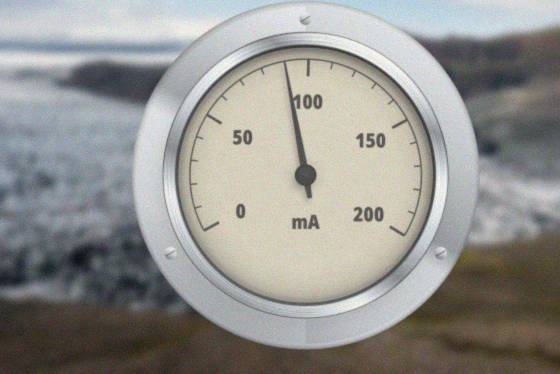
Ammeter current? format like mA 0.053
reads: mA 90
